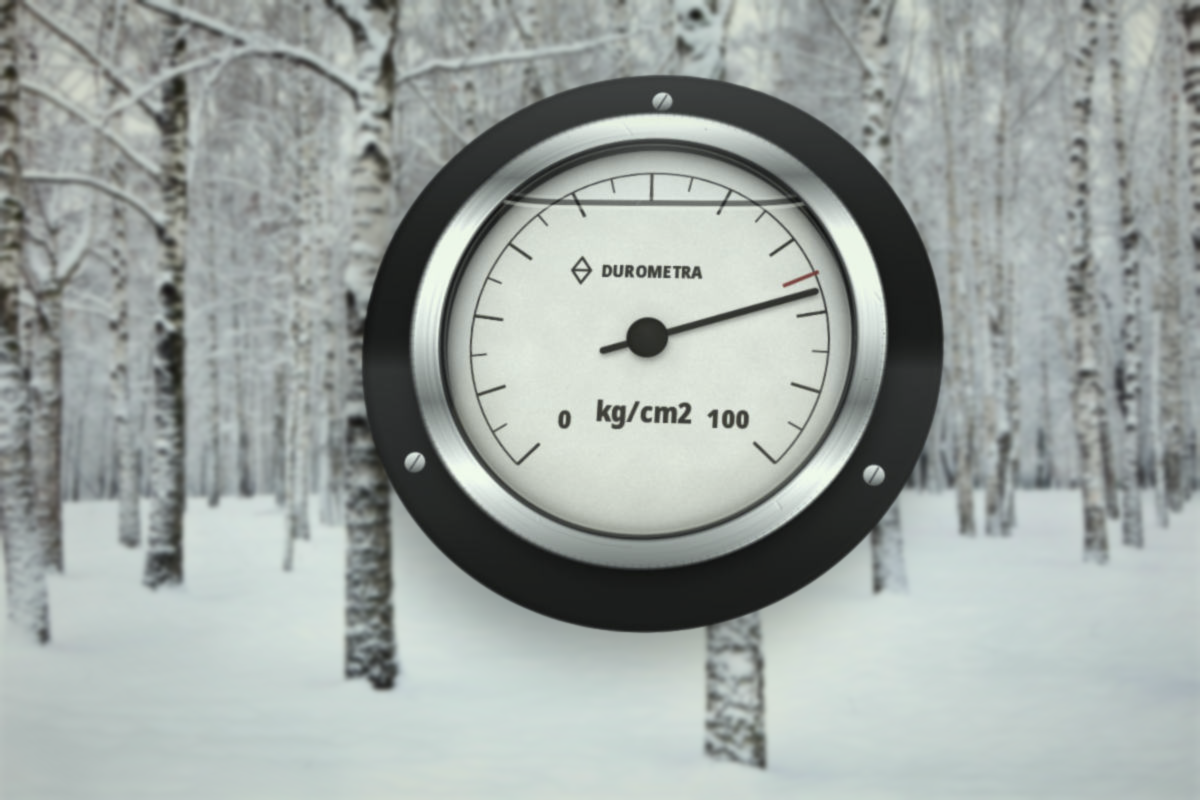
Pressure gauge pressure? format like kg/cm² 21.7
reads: kg/cm² 77.5
